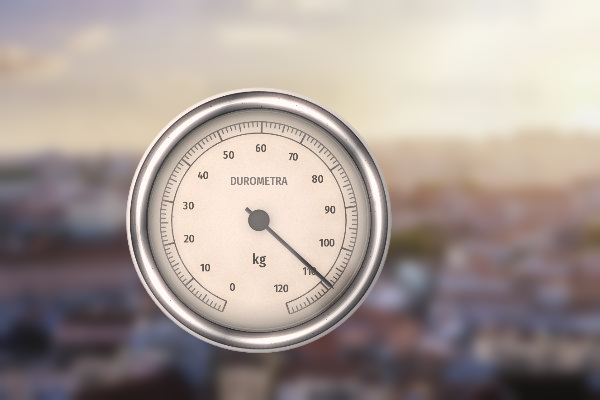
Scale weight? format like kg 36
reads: kg 109
